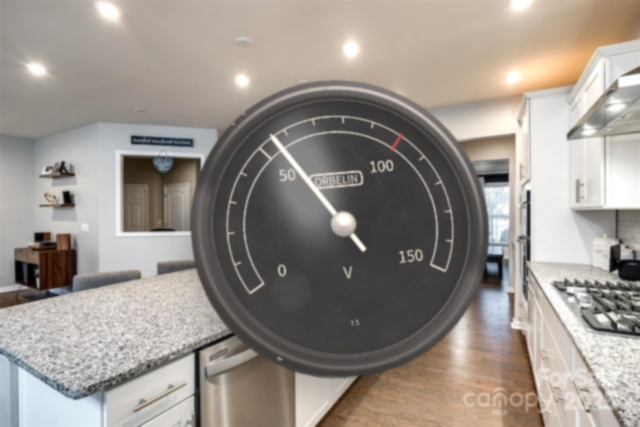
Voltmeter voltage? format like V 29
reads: V 55
